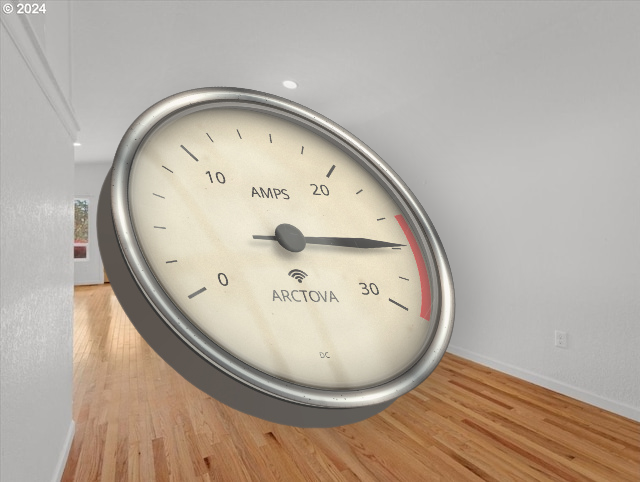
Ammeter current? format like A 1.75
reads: A 26
